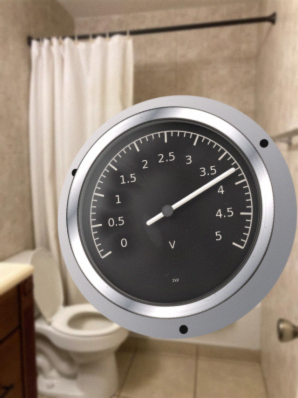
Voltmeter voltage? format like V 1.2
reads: V 3.8
